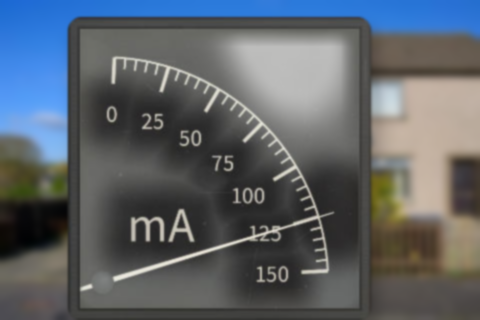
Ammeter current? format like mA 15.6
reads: mA 125
